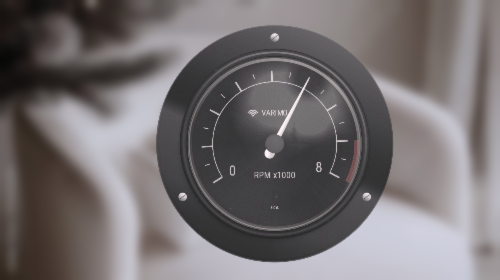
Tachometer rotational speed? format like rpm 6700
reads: rpm 5000
